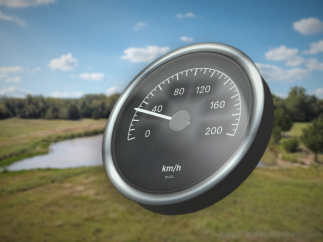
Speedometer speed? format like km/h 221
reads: km/h 30
